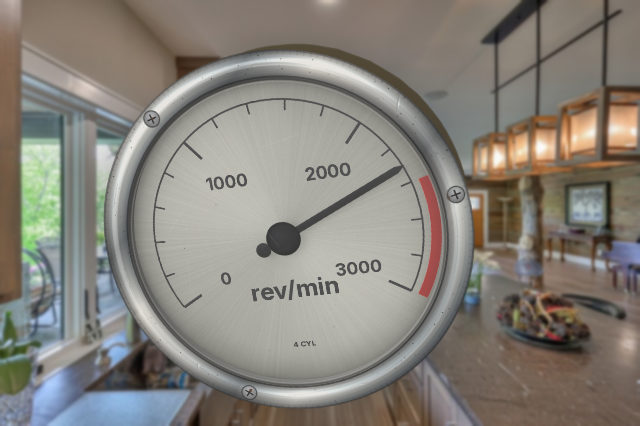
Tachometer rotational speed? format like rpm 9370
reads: rpm 2300
